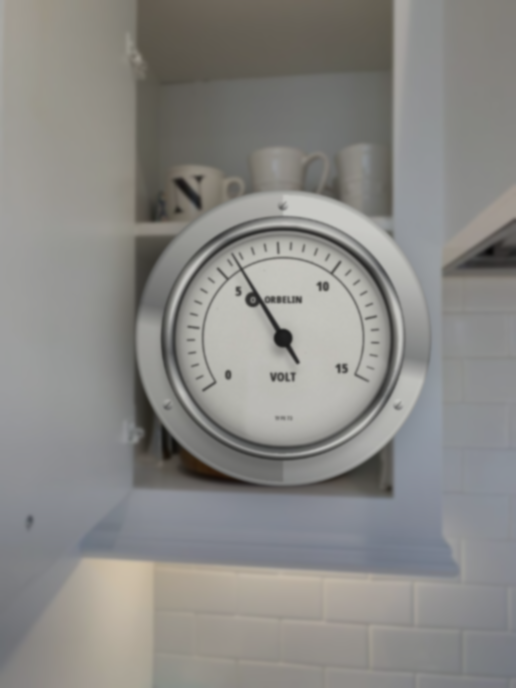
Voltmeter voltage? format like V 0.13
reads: V 5.75
